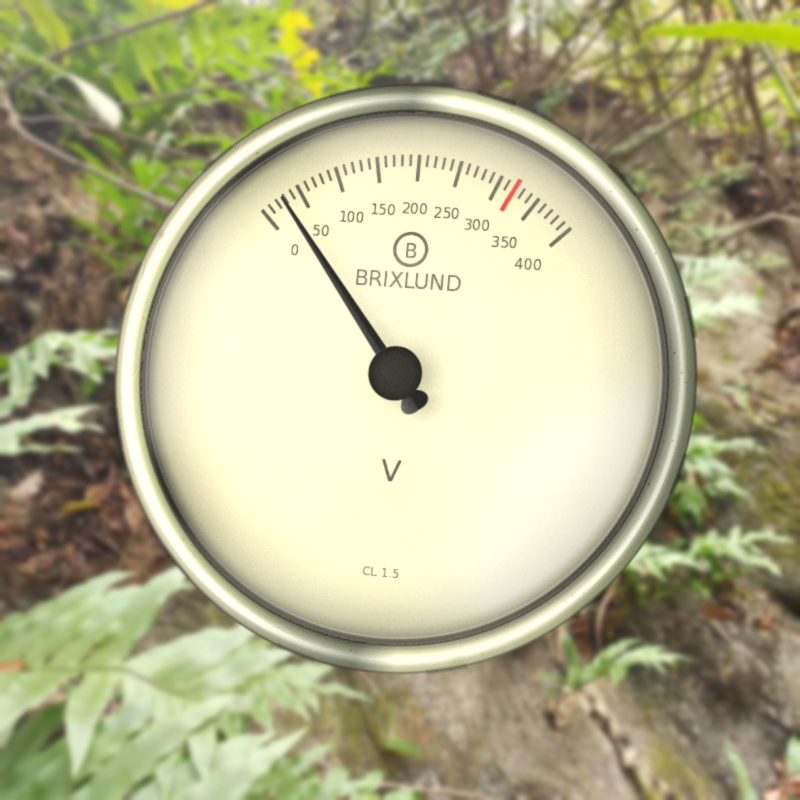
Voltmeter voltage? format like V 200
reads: V 30
